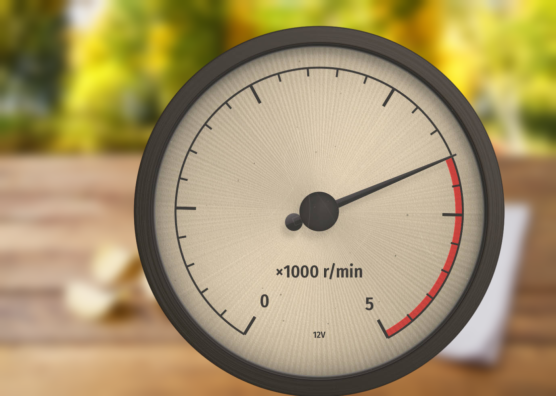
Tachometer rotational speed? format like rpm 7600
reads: rpm 3600
